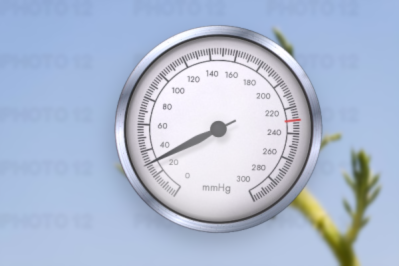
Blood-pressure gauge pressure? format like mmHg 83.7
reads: mmHg 30
